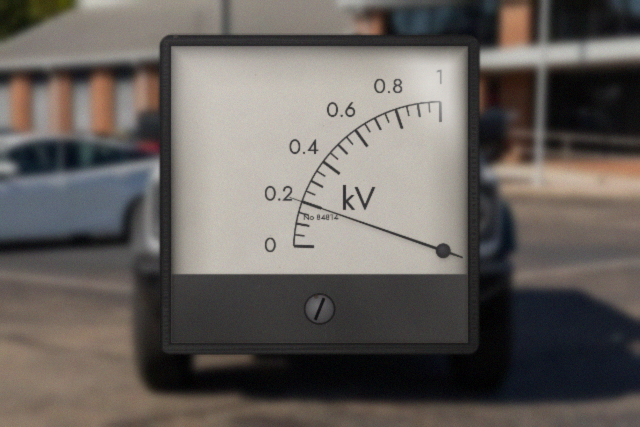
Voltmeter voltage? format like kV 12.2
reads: kV 0.2
